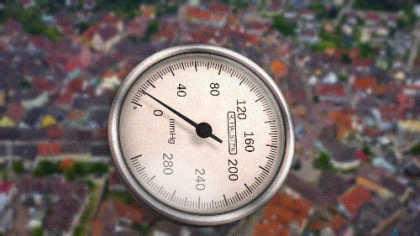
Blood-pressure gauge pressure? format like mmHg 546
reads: mmHg 10
